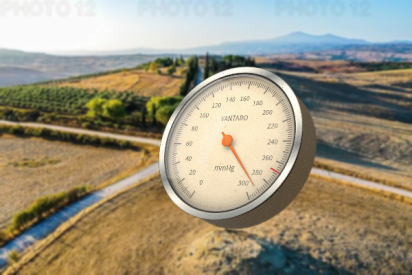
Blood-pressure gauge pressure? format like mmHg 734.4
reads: mmHg 290
